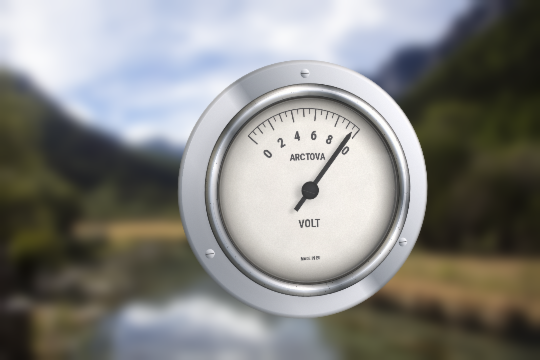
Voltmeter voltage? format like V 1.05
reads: V 9.5
